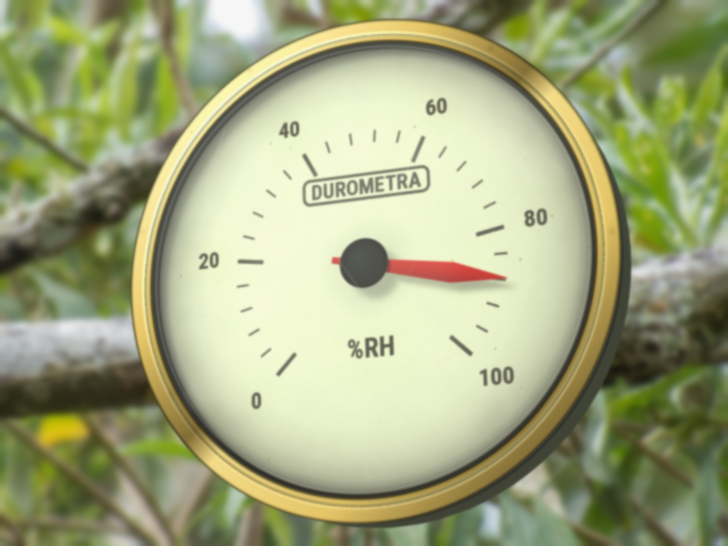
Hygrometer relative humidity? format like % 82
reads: % 88
